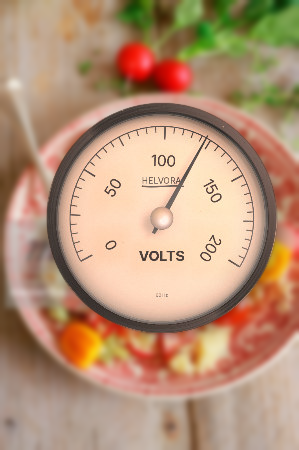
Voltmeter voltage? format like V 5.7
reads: V 122.5
